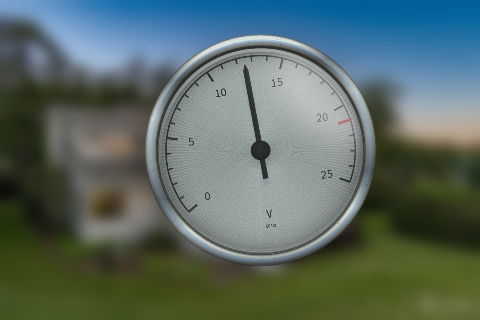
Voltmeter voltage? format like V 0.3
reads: V 12.5
